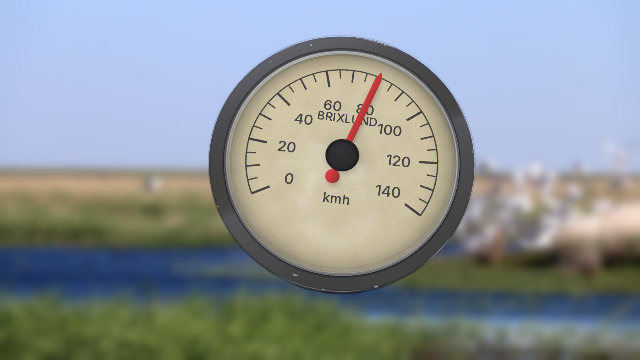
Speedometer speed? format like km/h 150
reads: km/h 80
